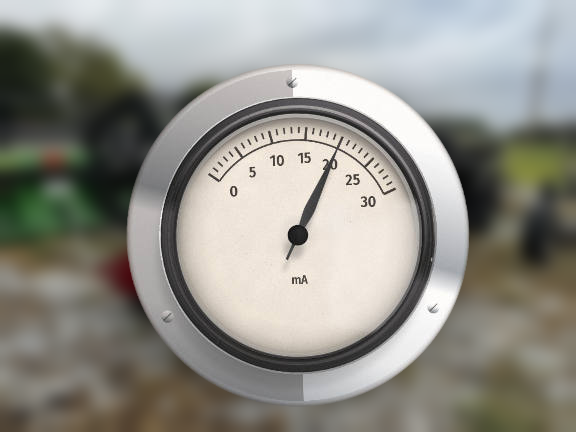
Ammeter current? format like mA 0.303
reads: mA 20
